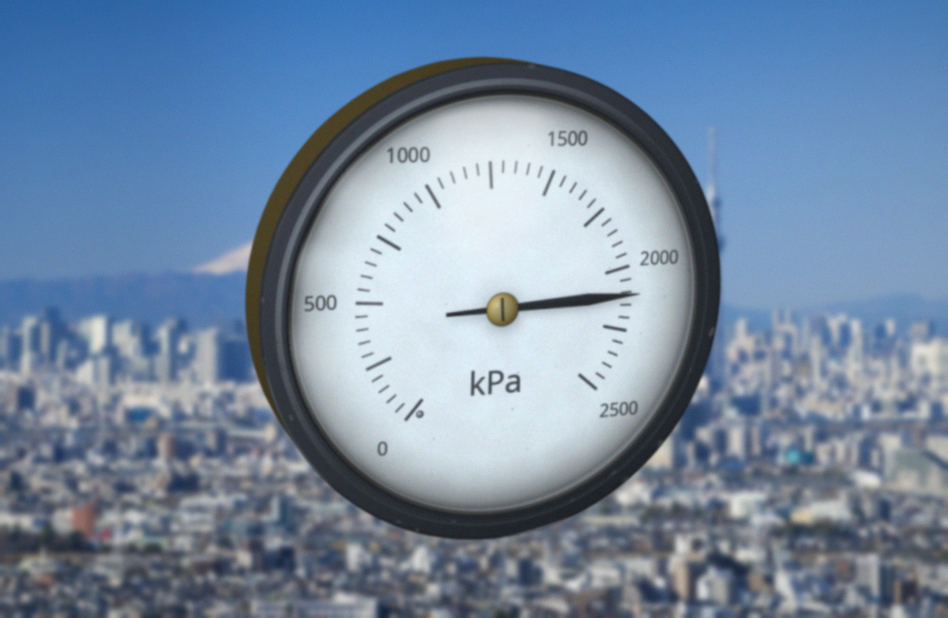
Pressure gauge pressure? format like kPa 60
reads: kPa 2100
